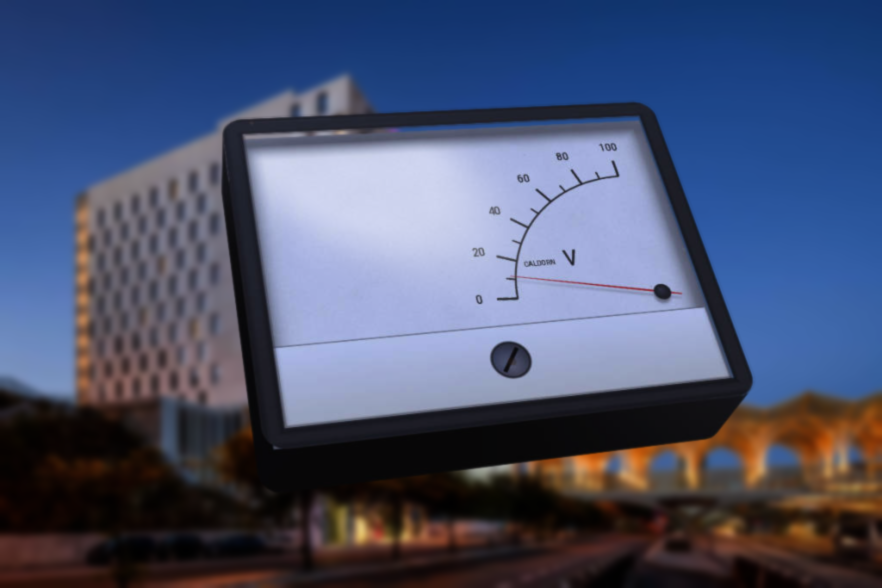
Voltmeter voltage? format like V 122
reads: V 10
